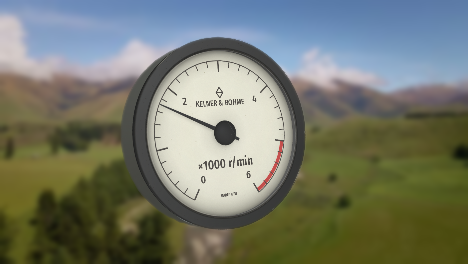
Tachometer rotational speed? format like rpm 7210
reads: rpm 1700
